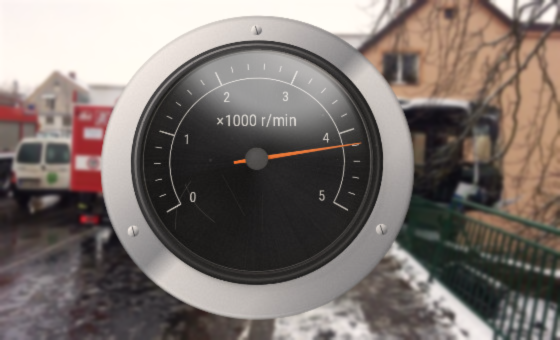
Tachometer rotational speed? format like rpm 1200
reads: rpm 4200
